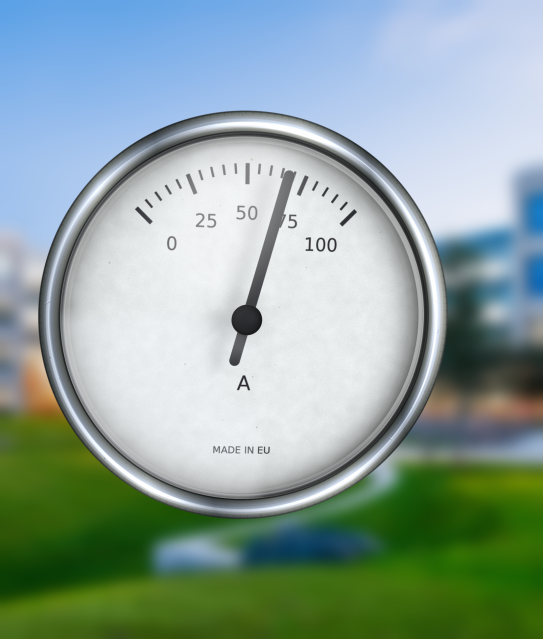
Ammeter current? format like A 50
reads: A 67.5
